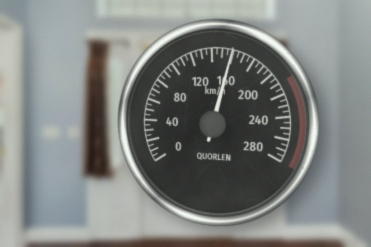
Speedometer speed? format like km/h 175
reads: km/h 160
